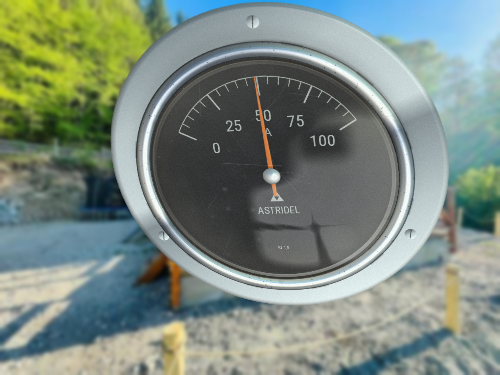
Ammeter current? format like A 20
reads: A 50
